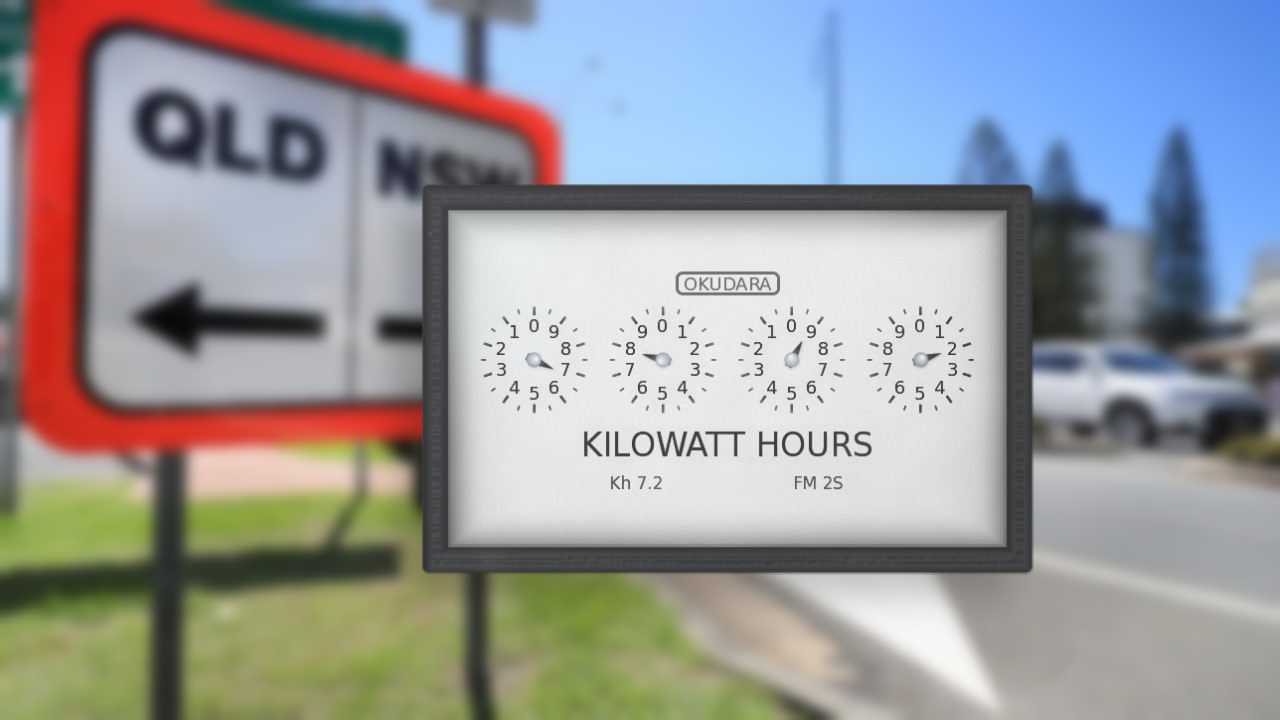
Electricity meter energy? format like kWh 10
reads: kWh 6792
